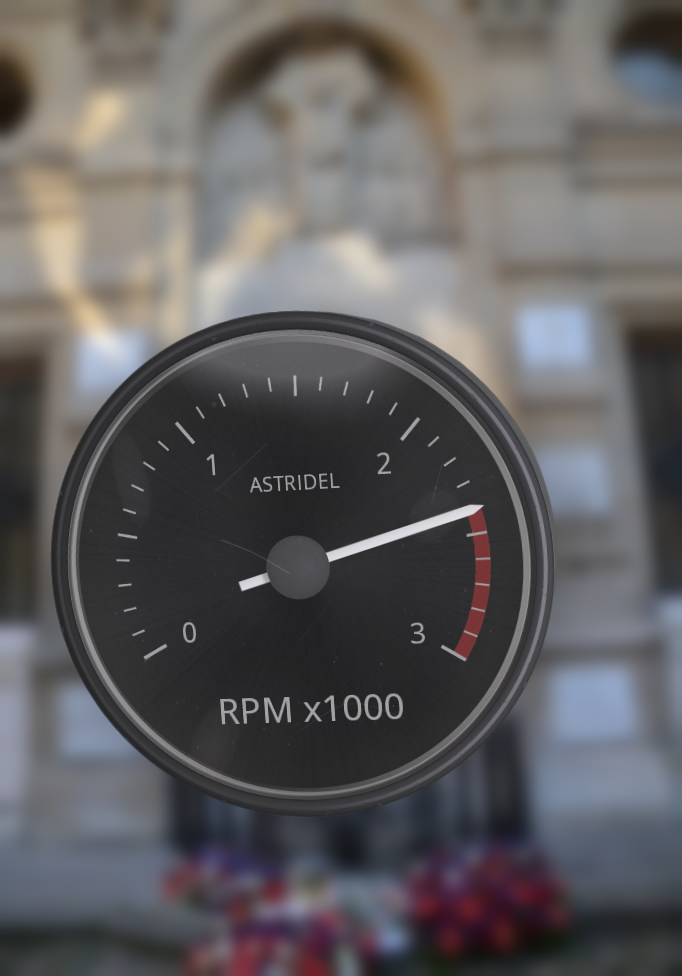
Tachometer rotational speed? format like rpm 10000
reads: rpm 2400
